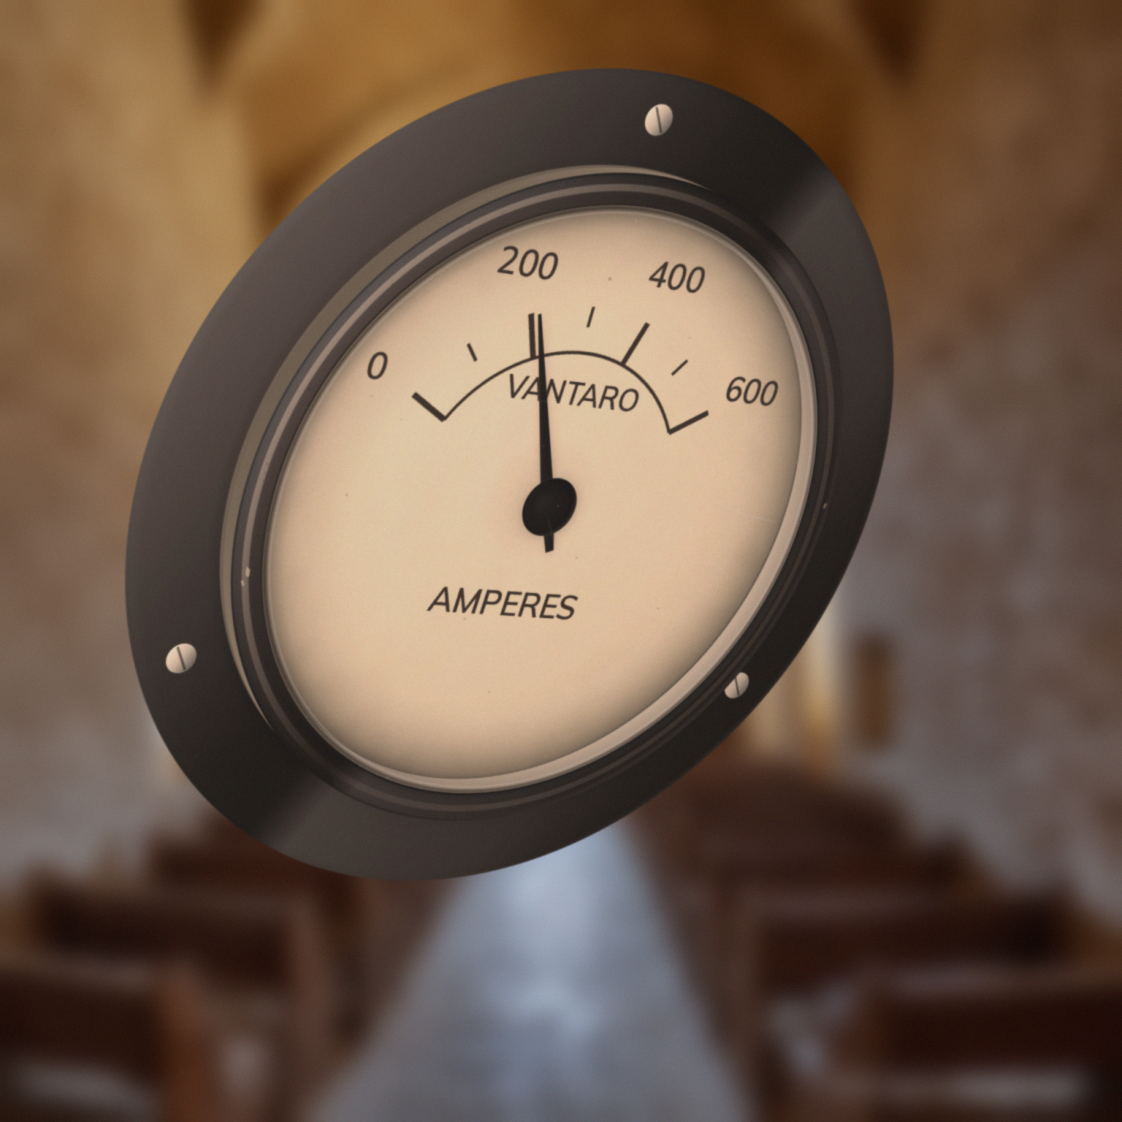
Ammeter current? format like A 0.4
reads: A 200
